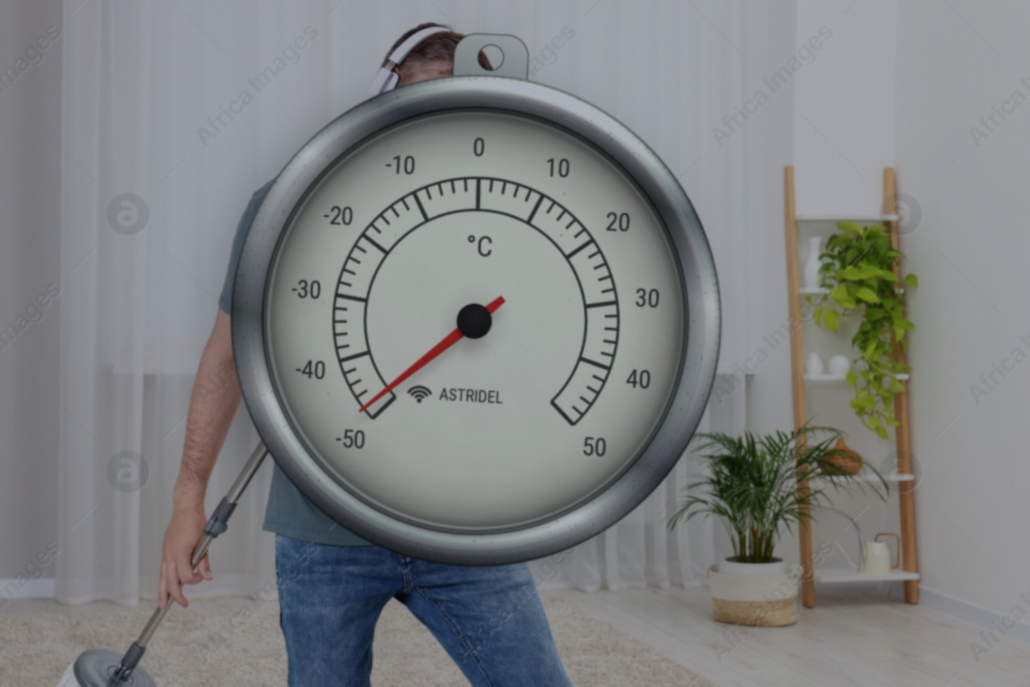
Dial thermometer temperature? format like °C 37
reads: °C -48
